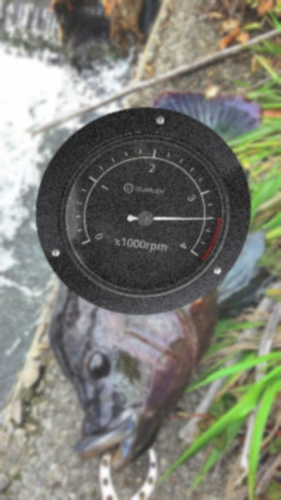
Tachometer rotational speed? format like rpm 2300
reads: rpm 3400
